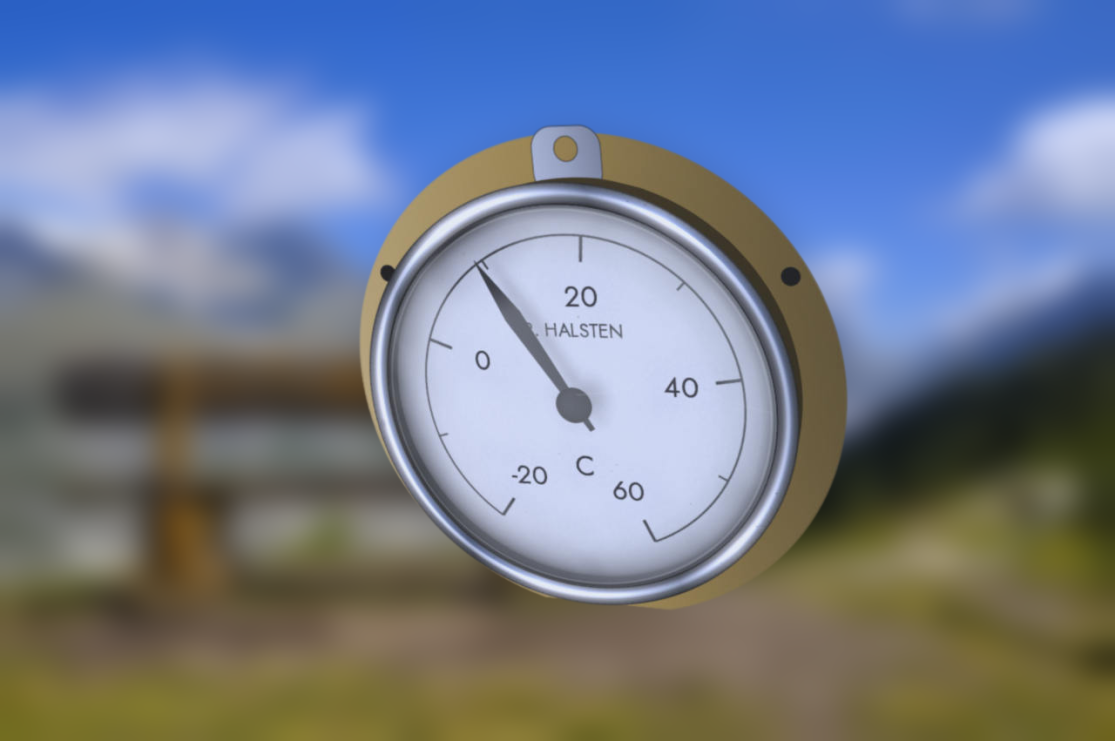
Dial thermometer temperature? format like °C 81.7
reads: °C 10
